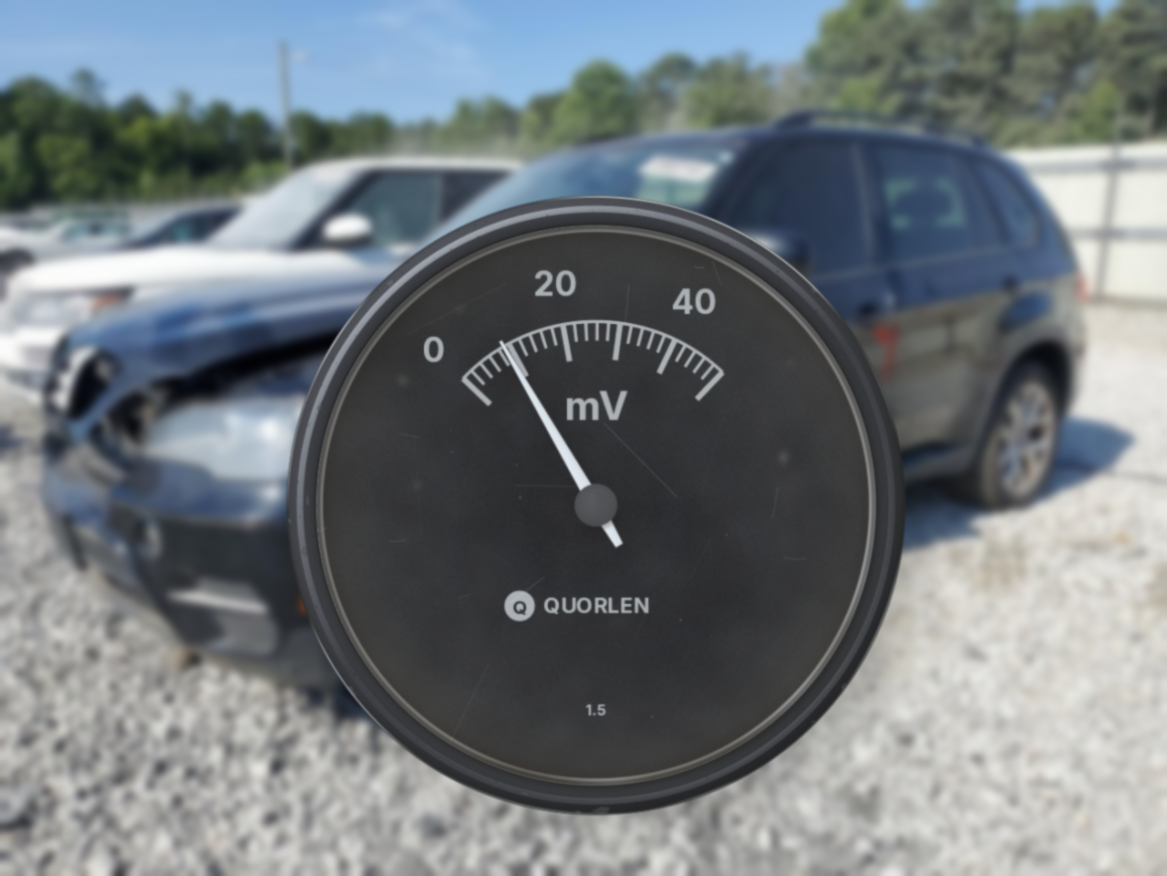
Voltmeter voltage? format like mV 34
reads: mV 9
